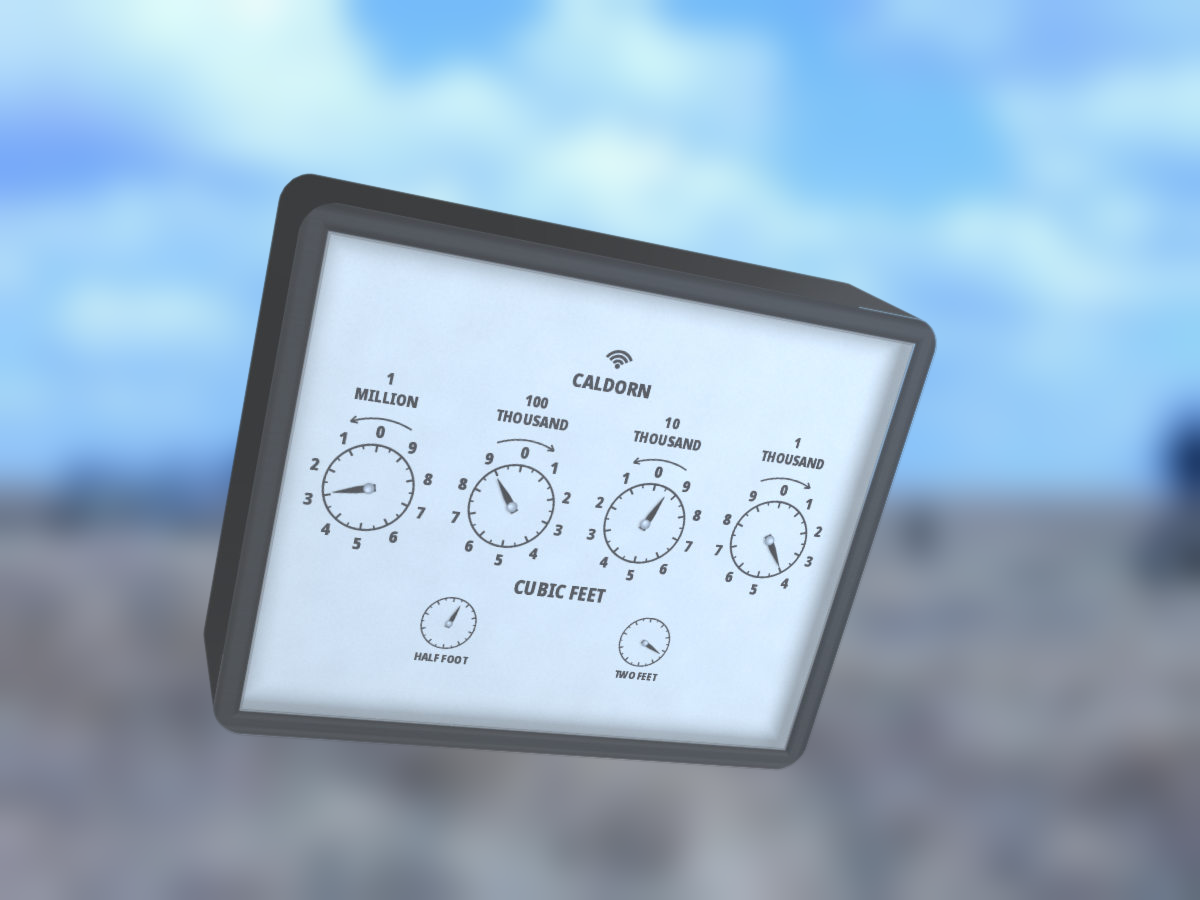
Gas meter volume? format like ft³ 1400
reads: ft³ 289400
